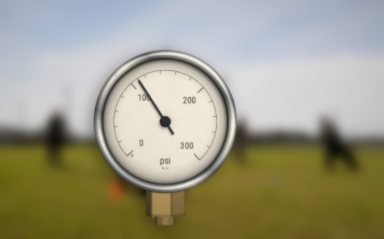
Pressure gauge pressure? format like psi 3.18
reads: psi 110
